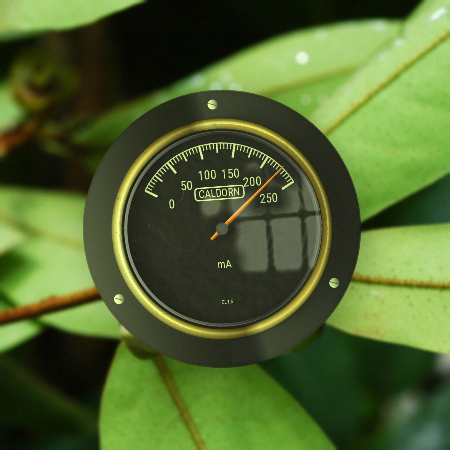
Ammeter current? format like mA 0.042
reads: mA 225
